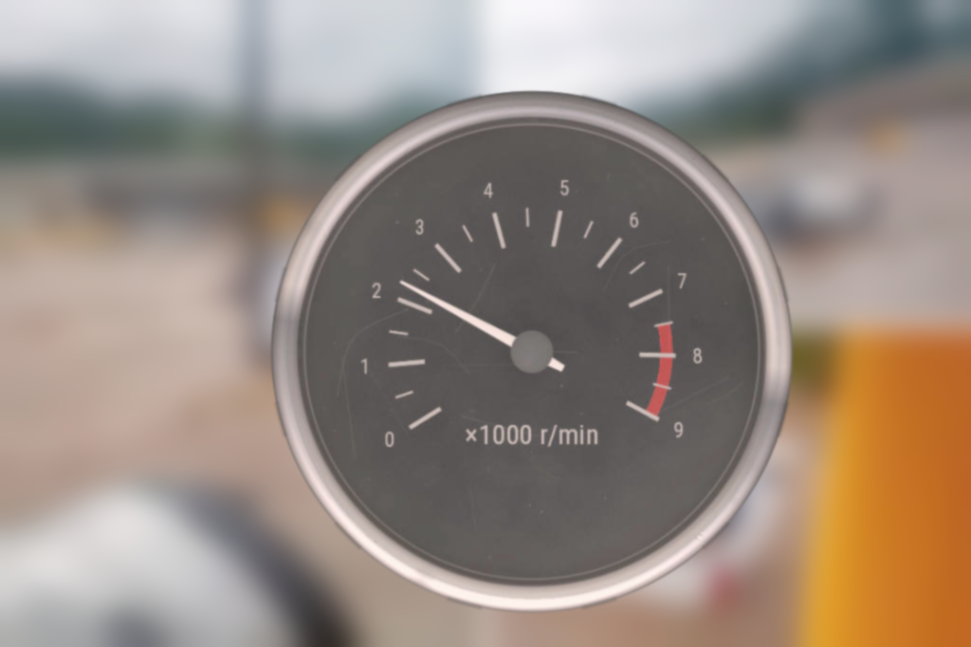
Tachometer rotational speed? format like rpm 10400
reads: rpm 2250
